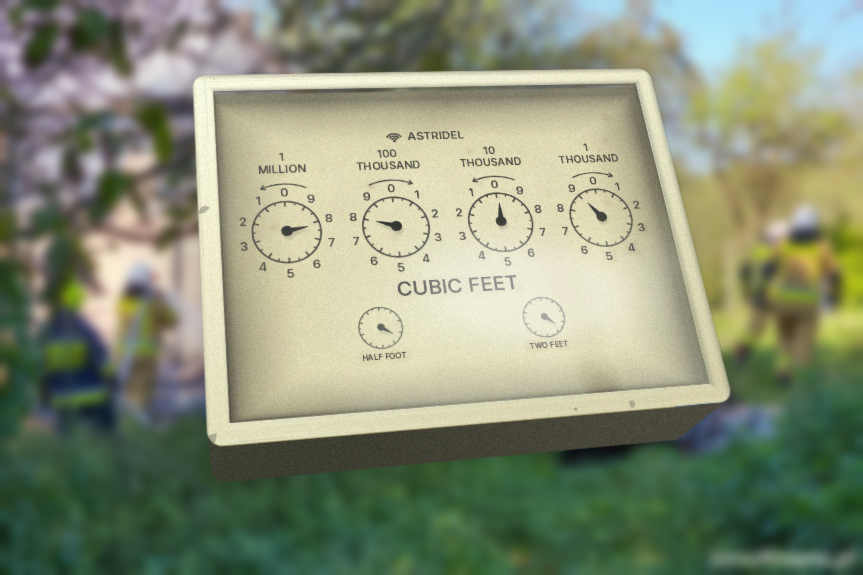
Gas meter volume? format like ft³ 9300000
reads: ft³ 779900
